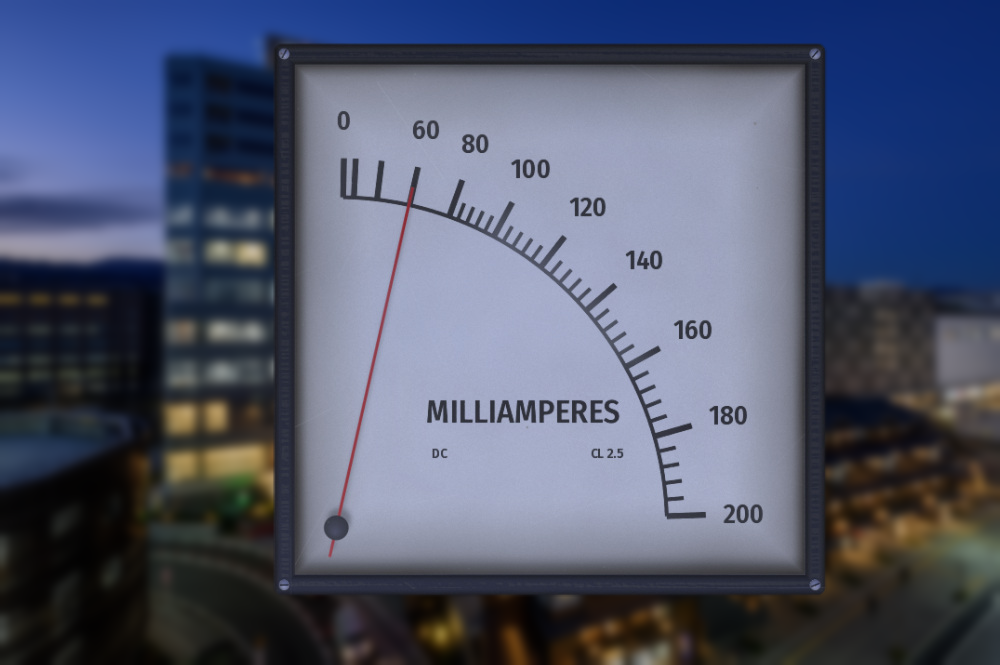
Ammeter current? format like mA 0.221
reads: mA 60
